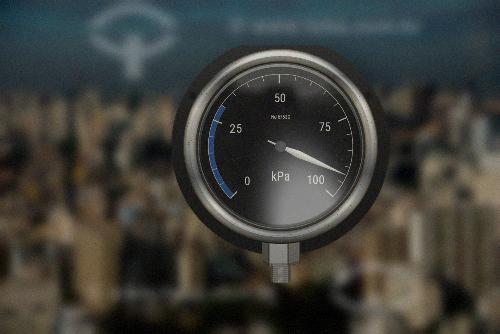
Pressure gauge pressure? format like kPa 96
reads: kPa 92.5
